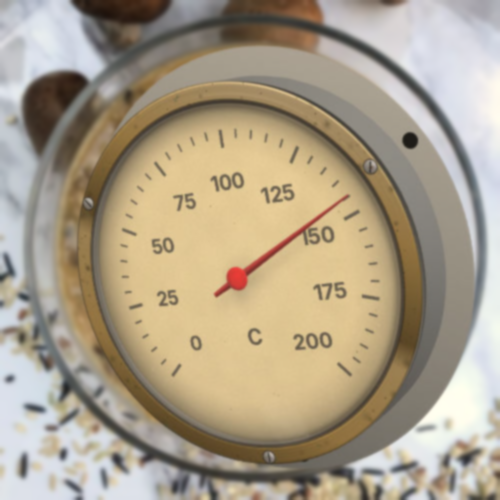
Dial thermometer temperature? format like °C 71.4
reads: °C 145
